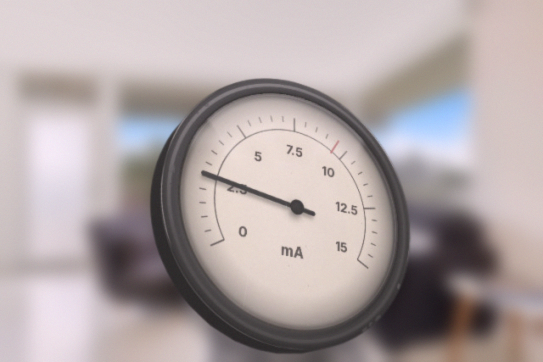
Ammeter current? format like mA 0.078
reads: mA 2.5
